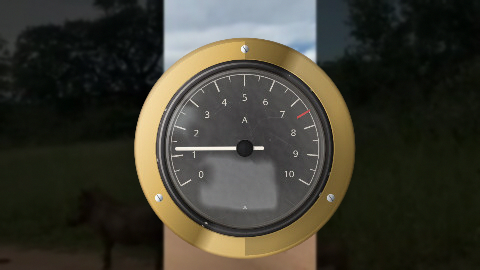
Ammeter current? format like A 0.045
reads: A 1.25
